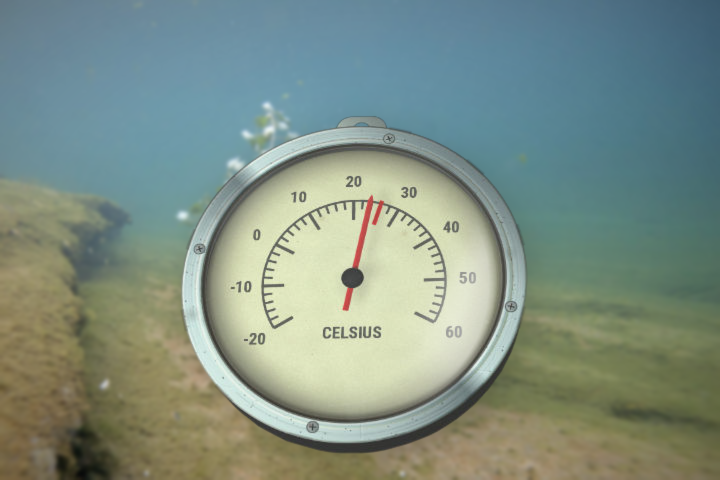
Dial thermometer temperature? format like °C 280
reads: °C 24
